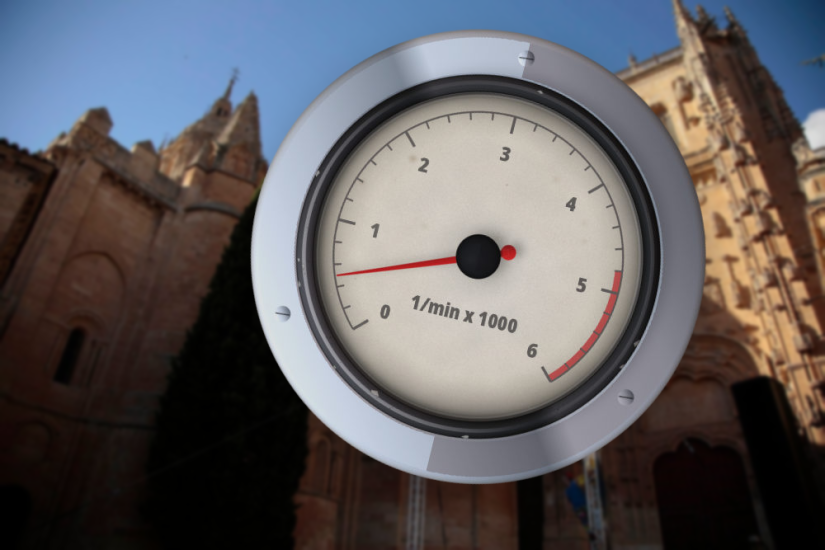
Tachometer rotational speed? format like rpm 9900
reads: rpm 500
